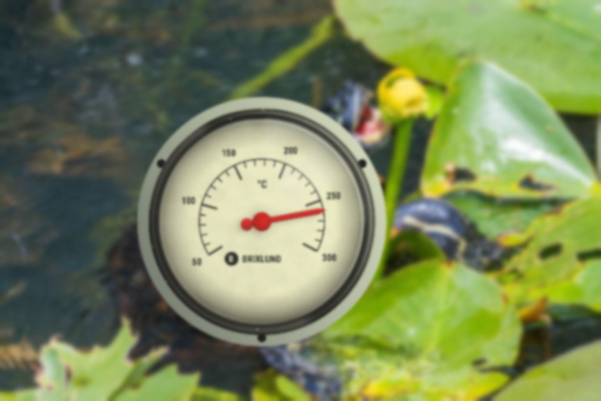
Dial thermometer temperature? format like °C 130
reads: °C 260
